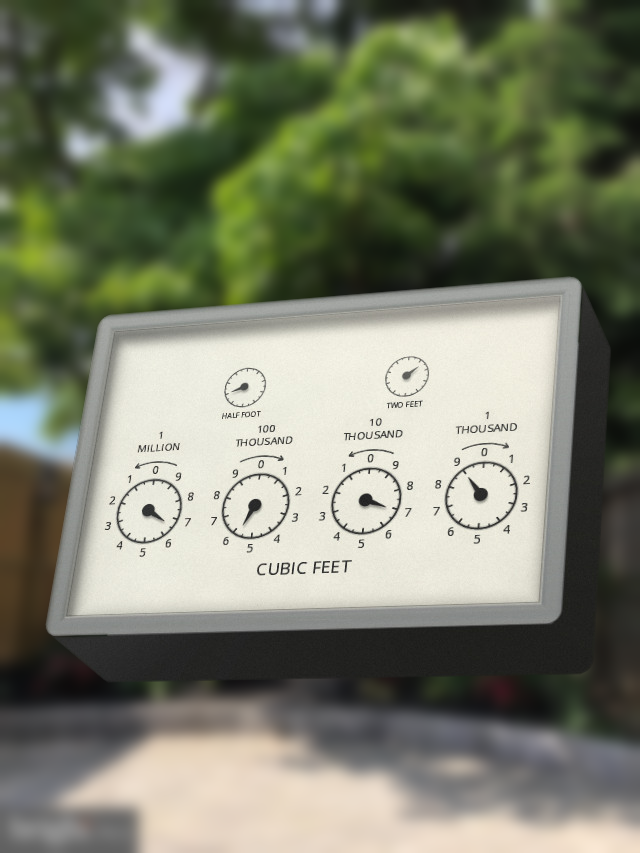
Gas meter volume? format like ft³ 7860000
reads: ft³ 656900
